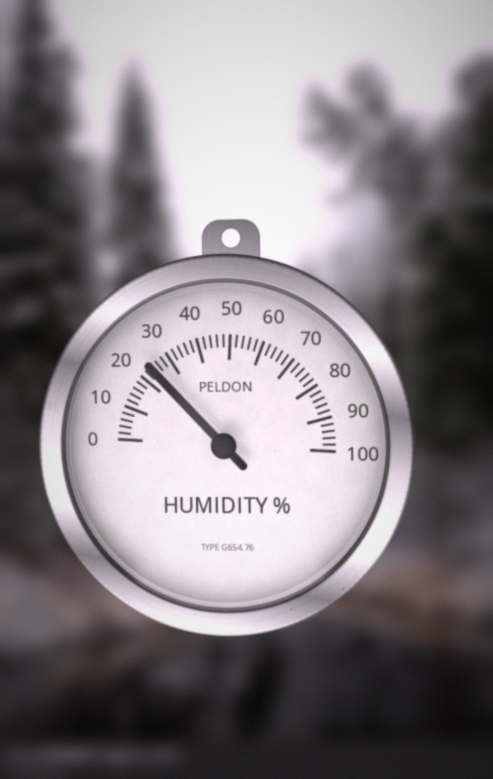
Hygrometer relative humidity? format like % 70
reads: % 24
